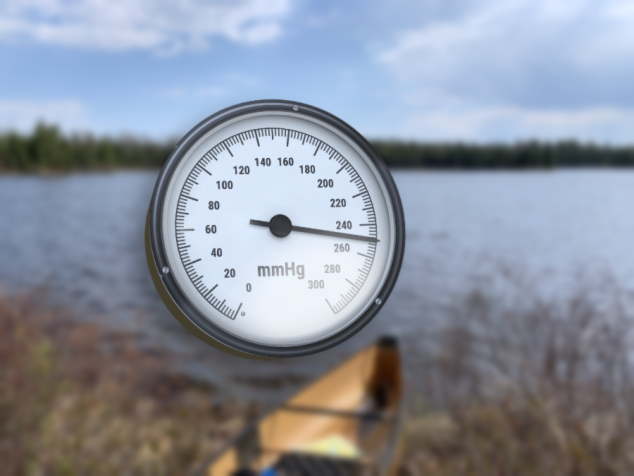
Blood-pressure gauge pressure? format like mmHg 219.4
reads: mmHg 250
